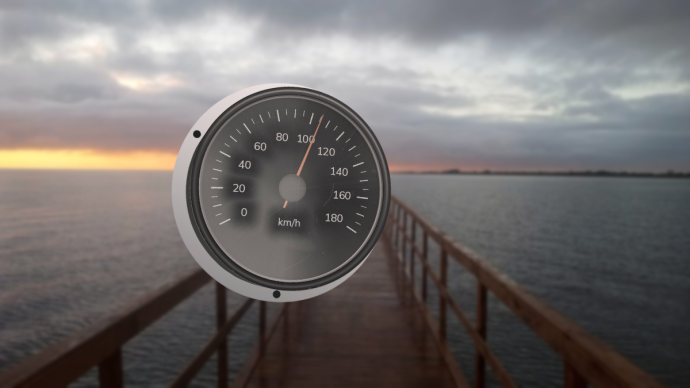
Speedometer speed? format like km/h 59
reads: km/h 105
